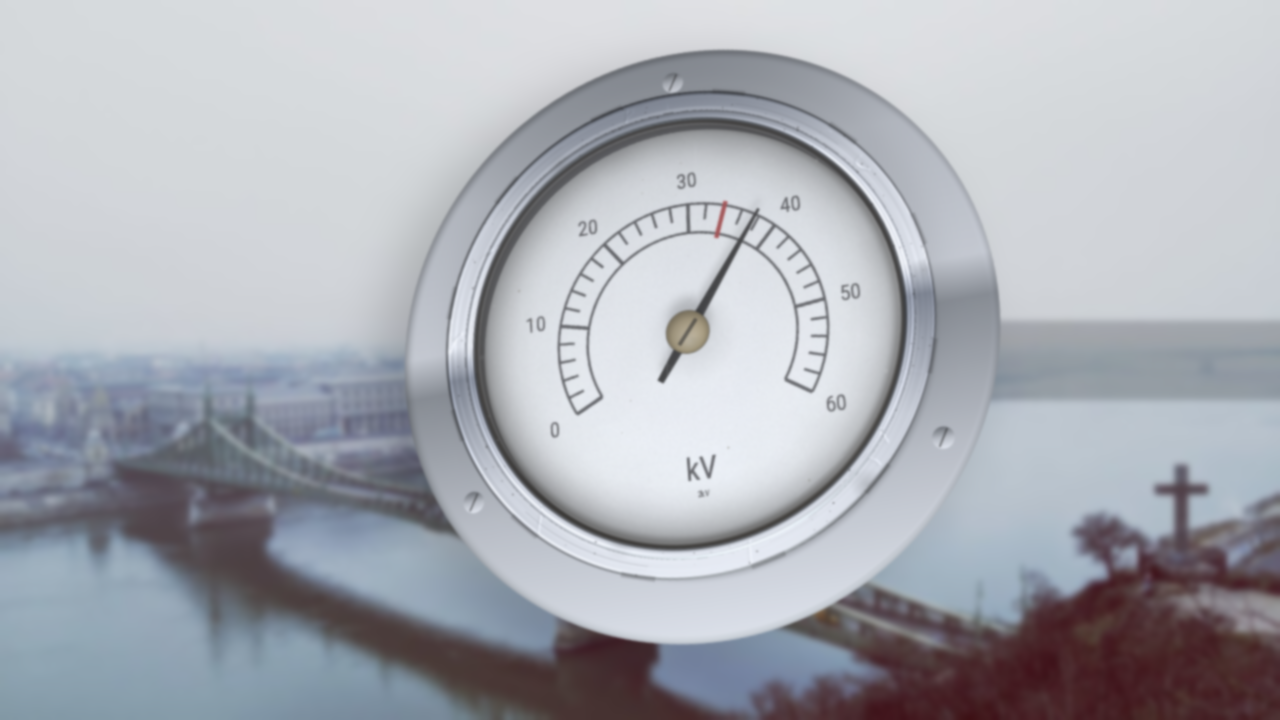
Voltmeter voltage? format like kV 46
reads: kV 38
